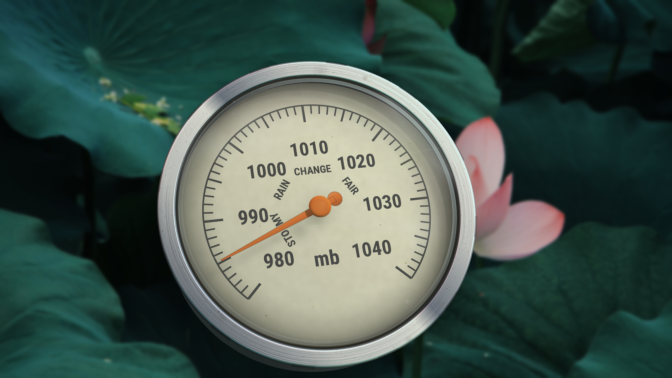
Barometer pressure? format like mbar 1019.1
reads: mbar 985
